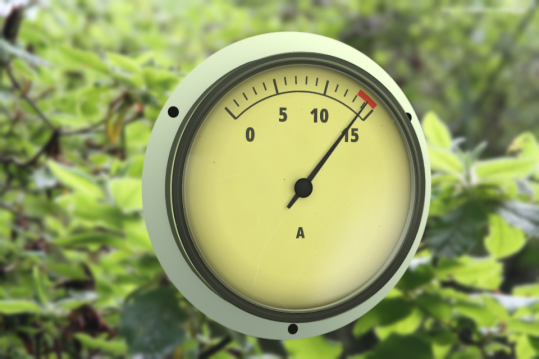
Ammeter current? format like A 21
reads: A 14
